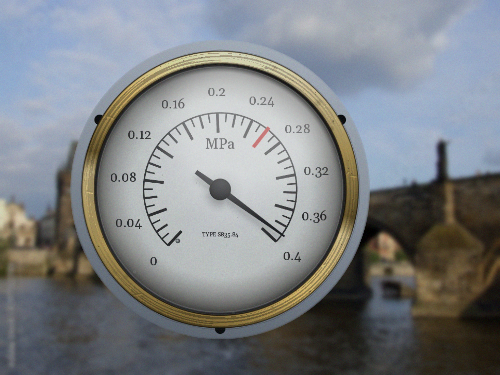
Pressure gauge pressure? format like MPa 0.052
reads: MPa 0.39
